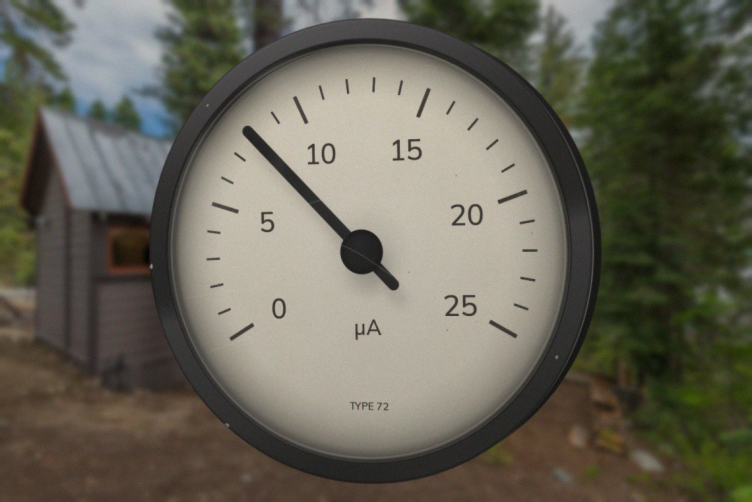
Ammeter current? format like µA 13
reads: µA 8
